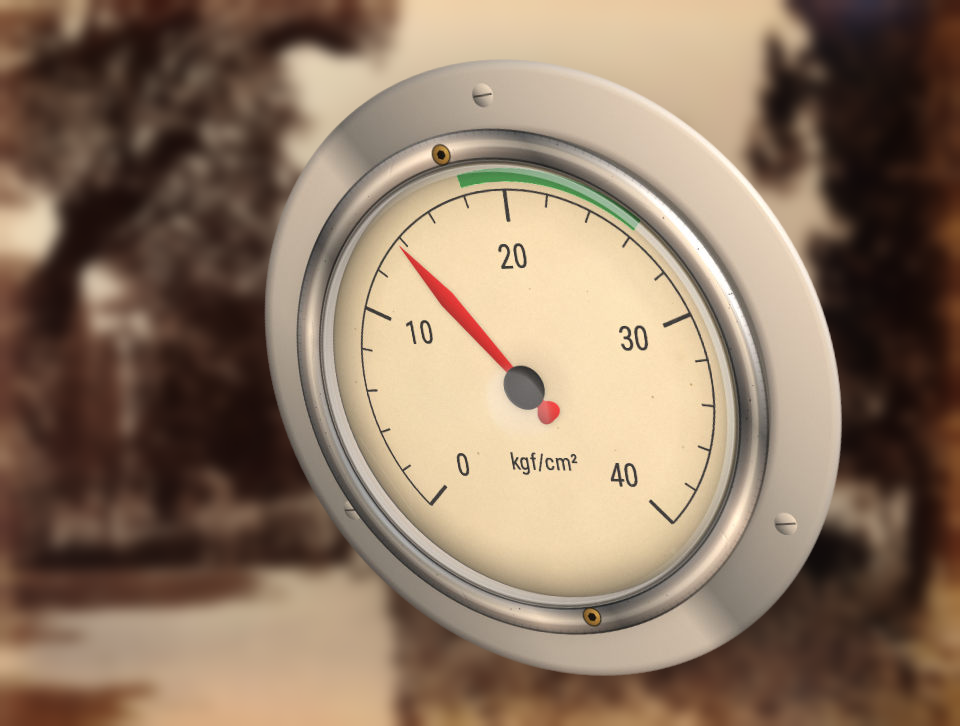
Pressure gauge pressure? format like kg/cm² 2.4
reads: kg/cm² 14
